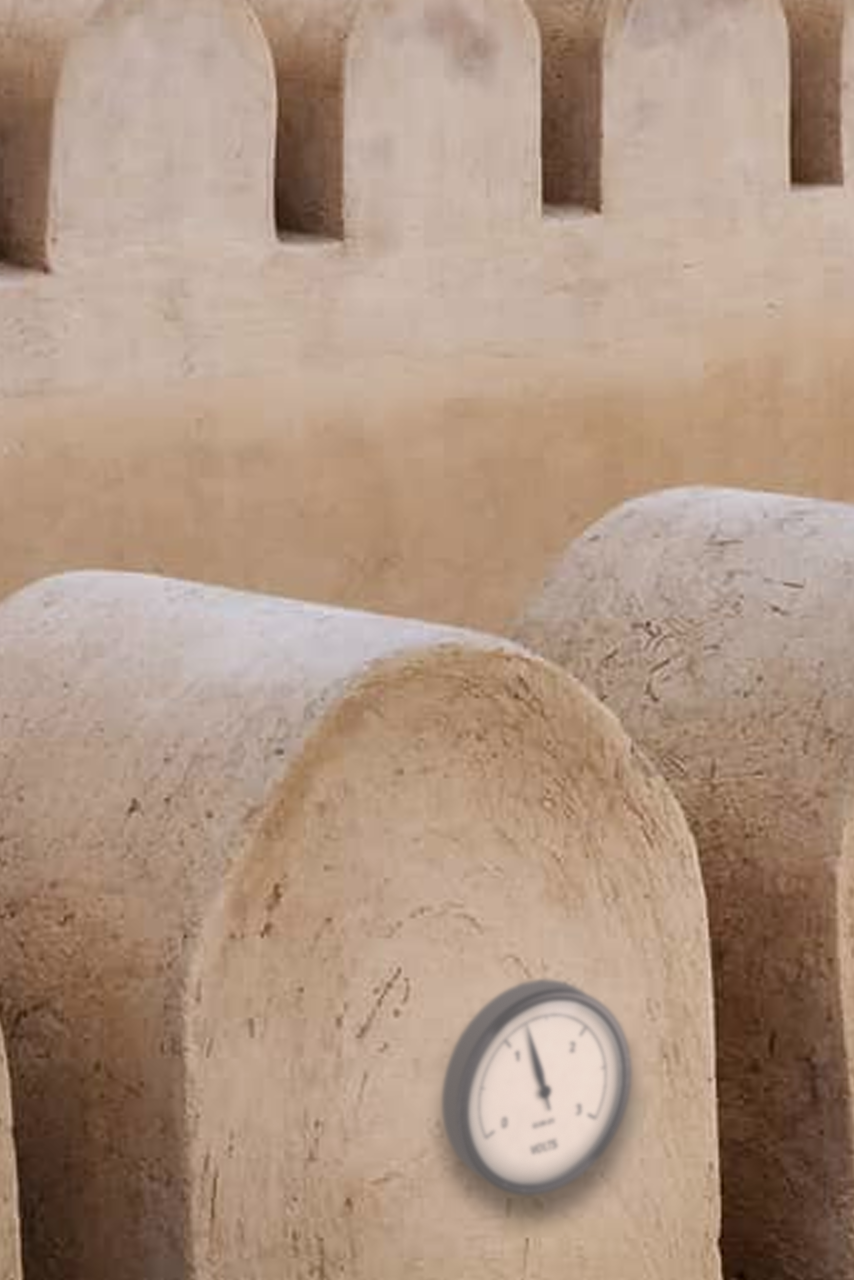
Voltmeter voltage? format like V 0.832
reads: V 1.25
